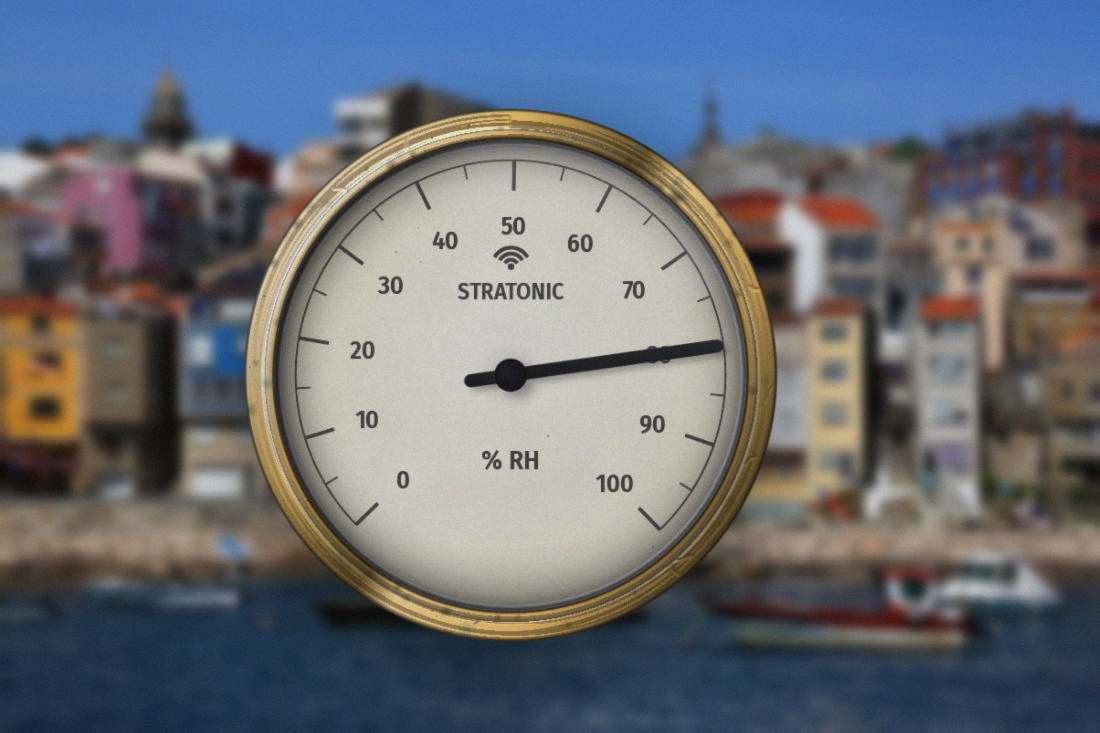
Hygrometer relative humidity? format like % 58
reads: % 80
